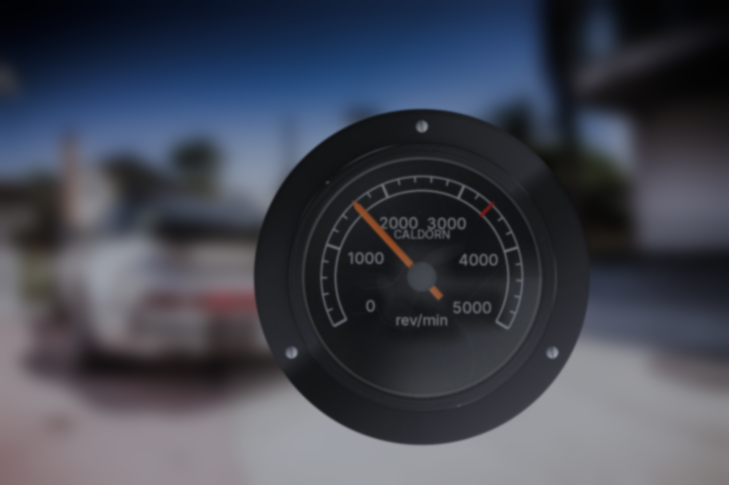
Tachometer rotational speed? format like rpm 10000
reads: rpm 1600
